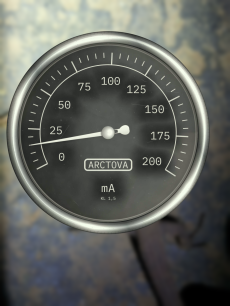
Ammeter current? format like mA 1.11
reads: mA 15
